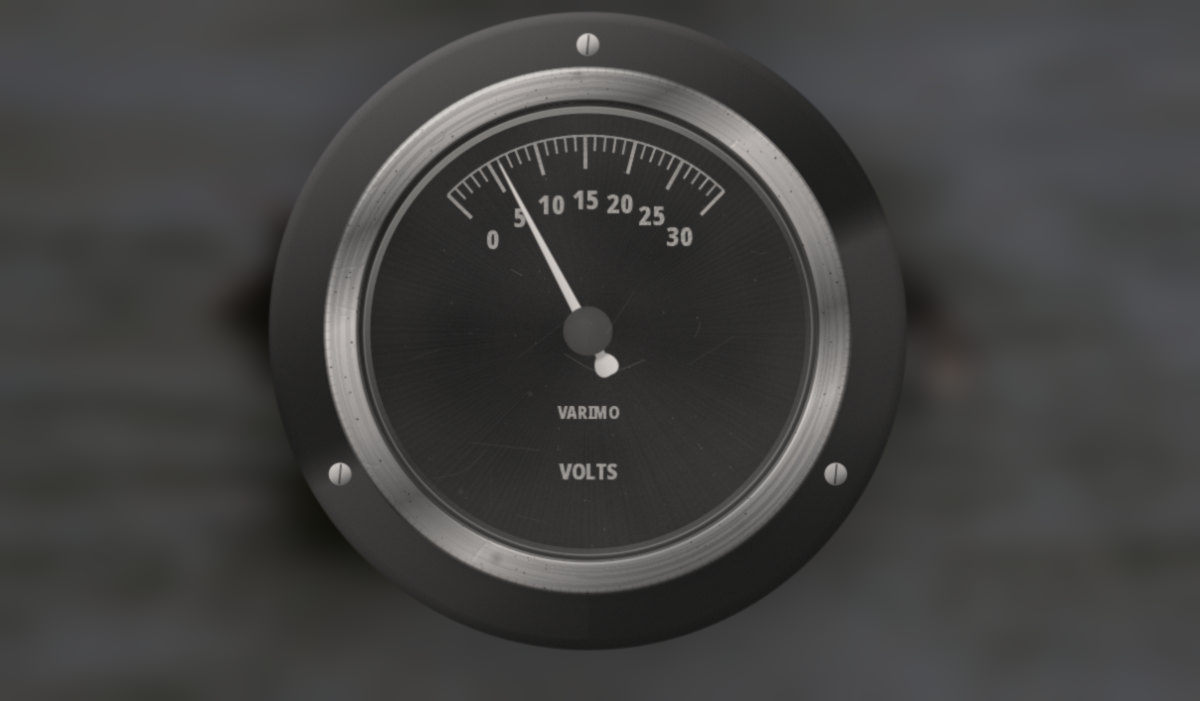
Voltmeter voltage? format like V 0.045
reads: V 6
